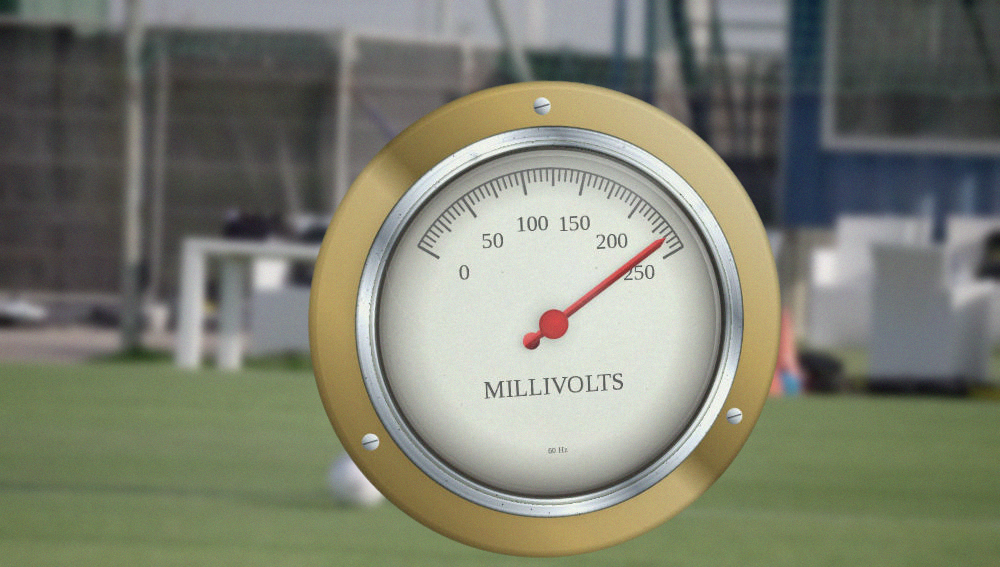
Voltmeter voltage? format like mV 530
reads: mV 235
